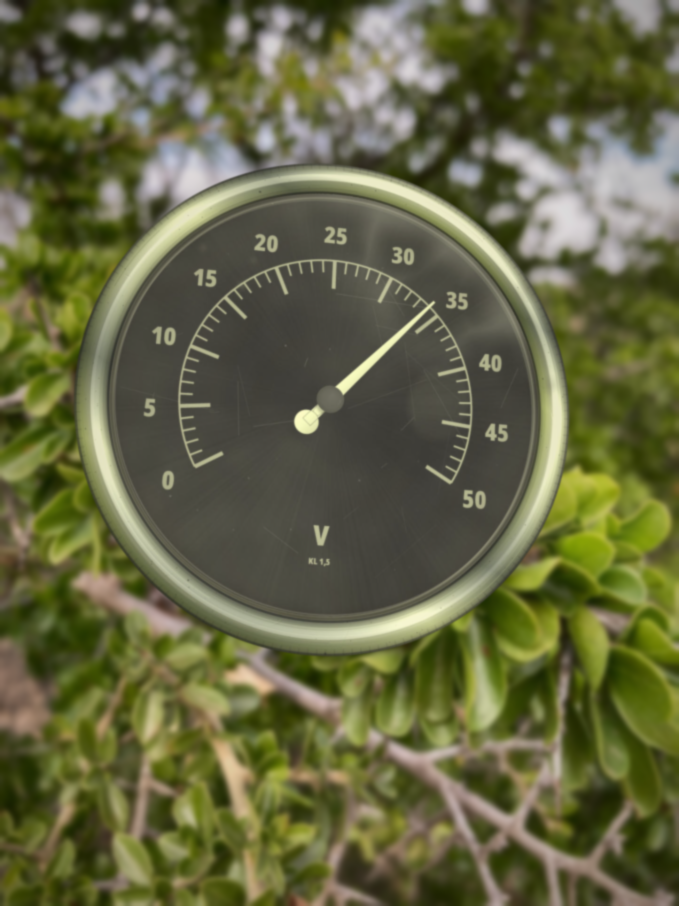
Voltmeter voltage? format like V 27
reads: V 34
